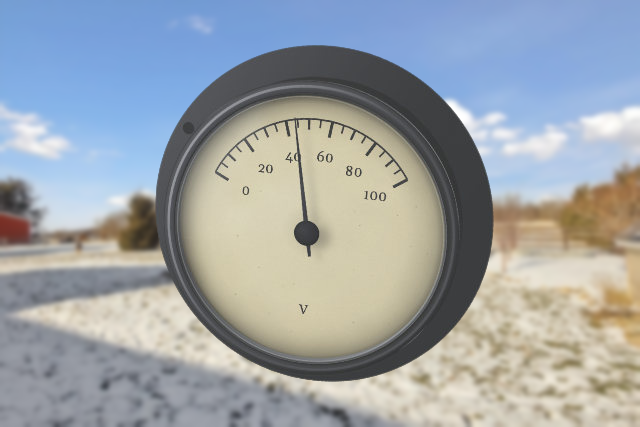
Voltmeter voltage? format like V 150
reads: V 45
